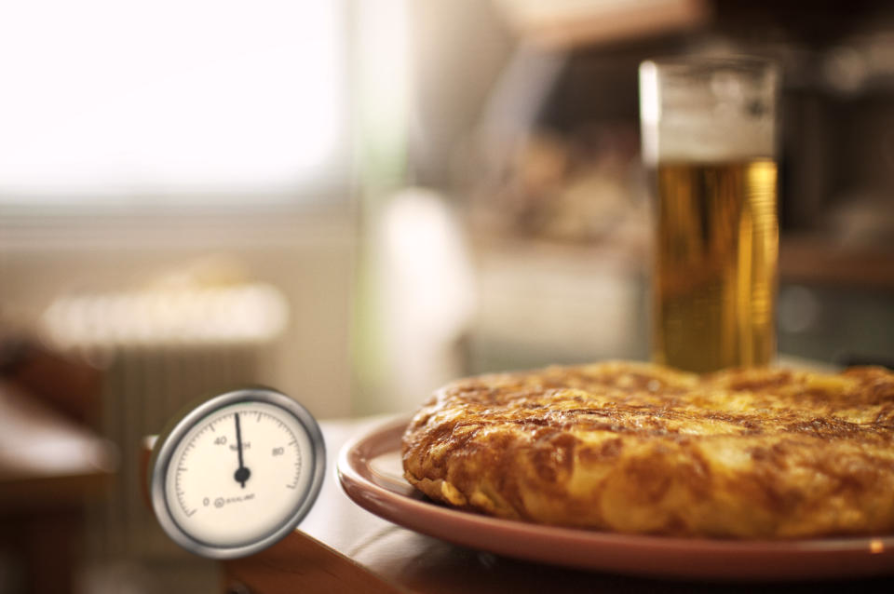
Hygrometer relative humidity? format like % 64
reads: % 50
